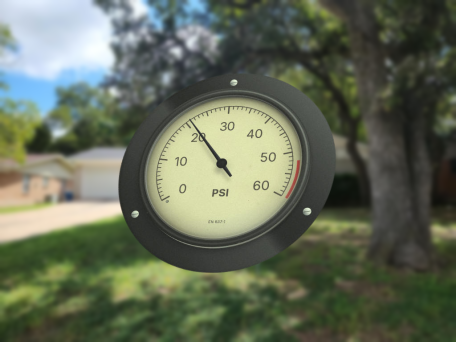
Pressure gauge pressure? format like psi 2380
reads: psi 21
